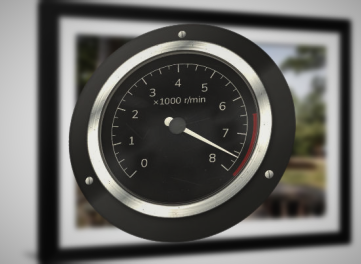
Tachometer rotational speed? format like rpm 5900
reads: rpm 7625
